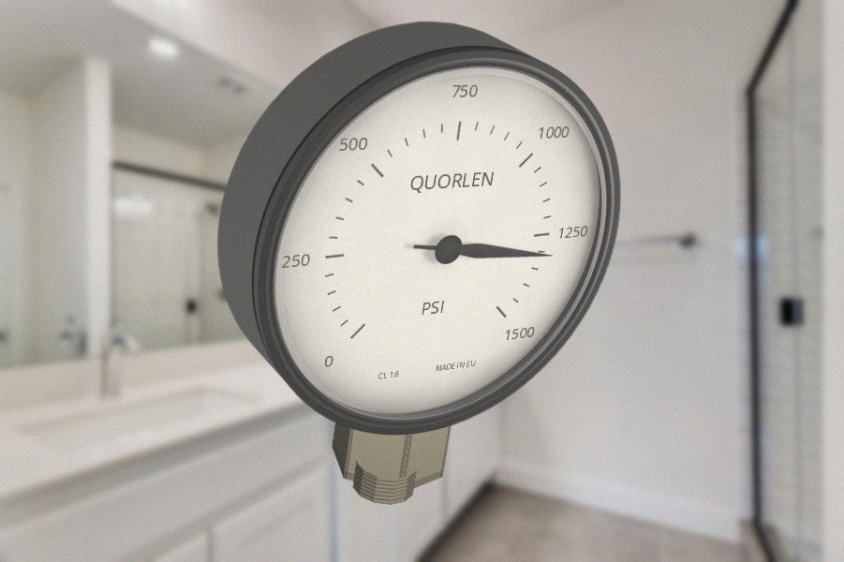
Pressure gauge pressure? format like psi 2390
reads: psi 1300
